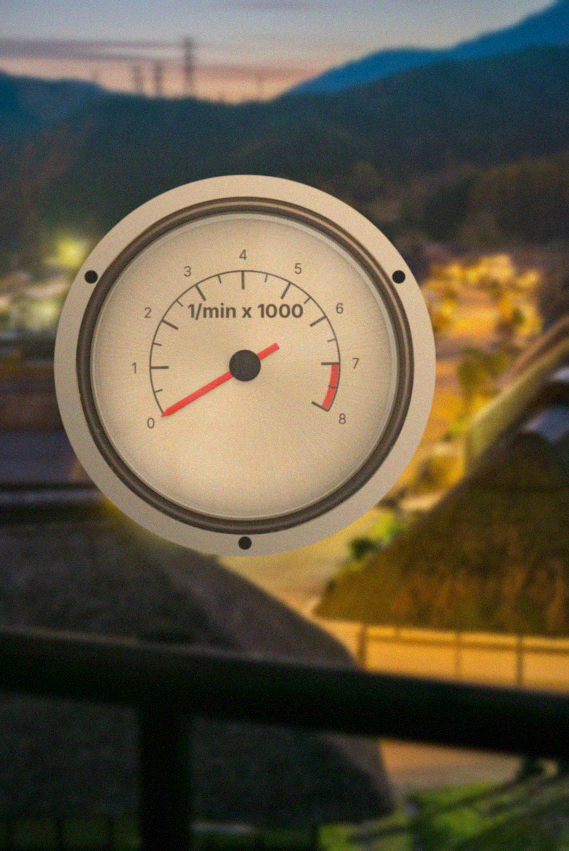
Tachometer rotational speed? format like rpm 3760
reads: rpm 0
